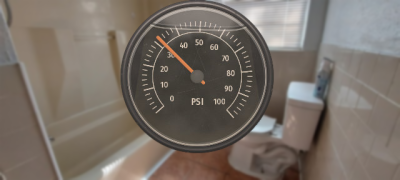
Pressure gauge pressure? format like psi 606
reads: psi 32
